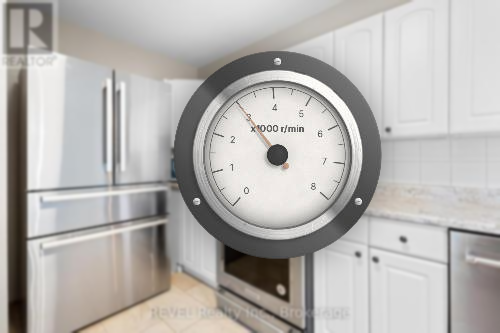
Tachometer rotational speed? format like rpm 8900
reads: rpm 3000
